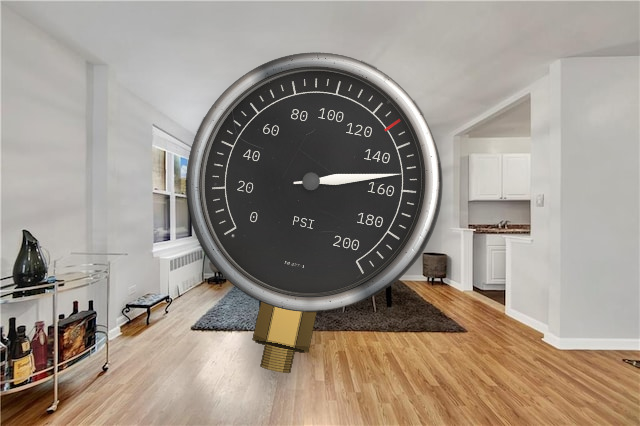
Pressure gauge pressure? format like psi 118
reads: psi 152.5
